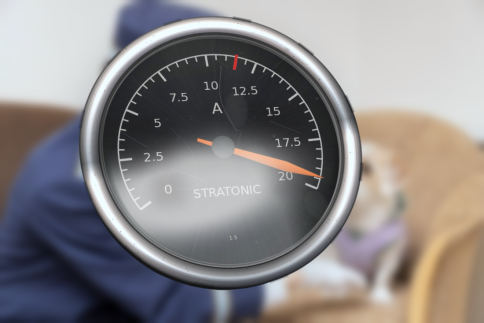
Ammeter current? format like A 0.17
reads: A 19.5
